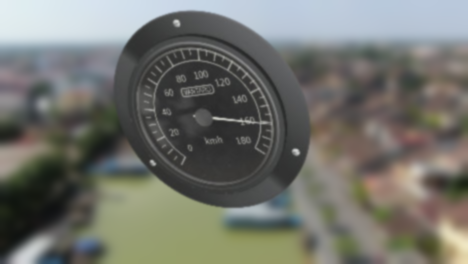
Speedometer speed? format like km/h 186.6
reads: km/h 160
